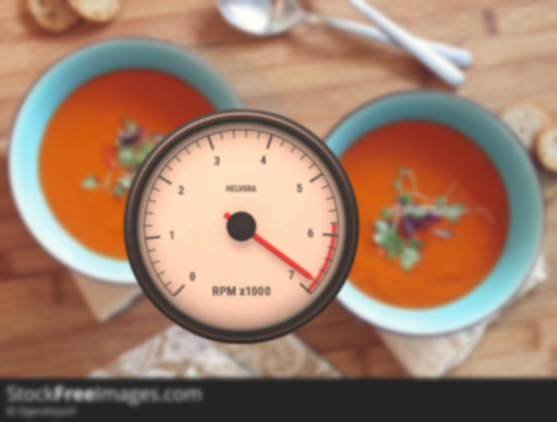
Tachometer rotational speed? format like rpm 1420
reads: rpm 6800
